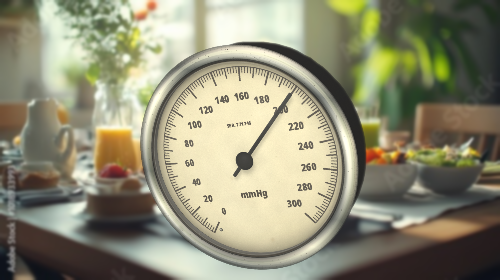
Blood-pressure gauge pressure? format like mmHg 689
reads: mmHg 200
